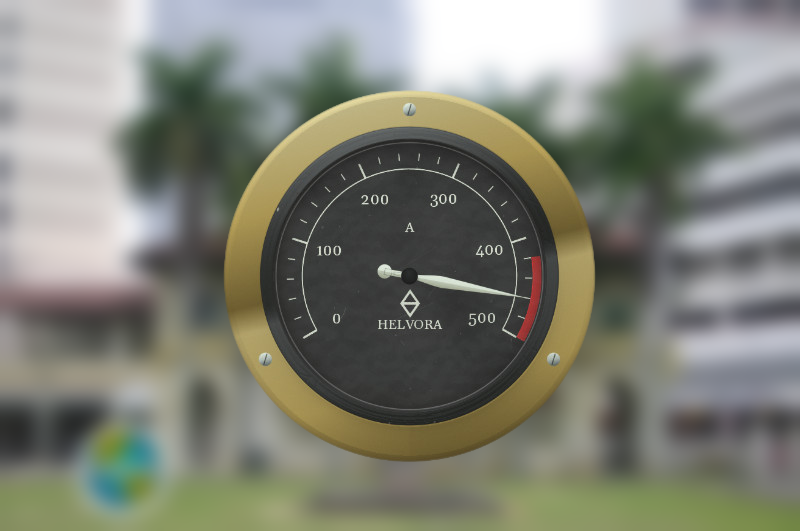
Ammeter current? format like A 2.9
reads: A 460
